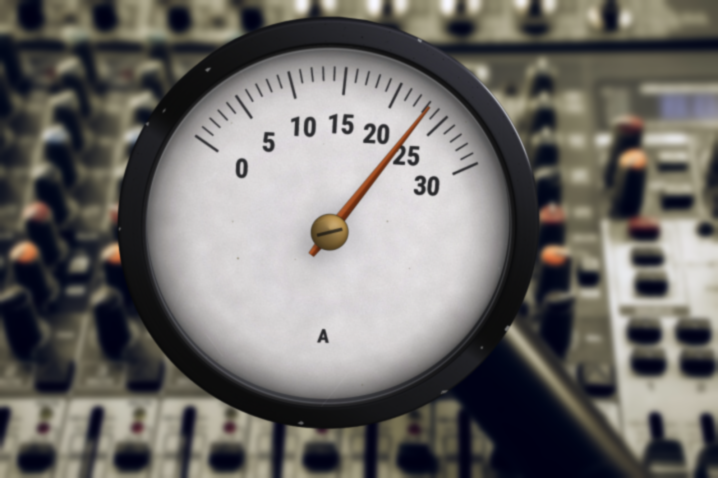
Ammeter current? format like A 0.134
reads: A 23
